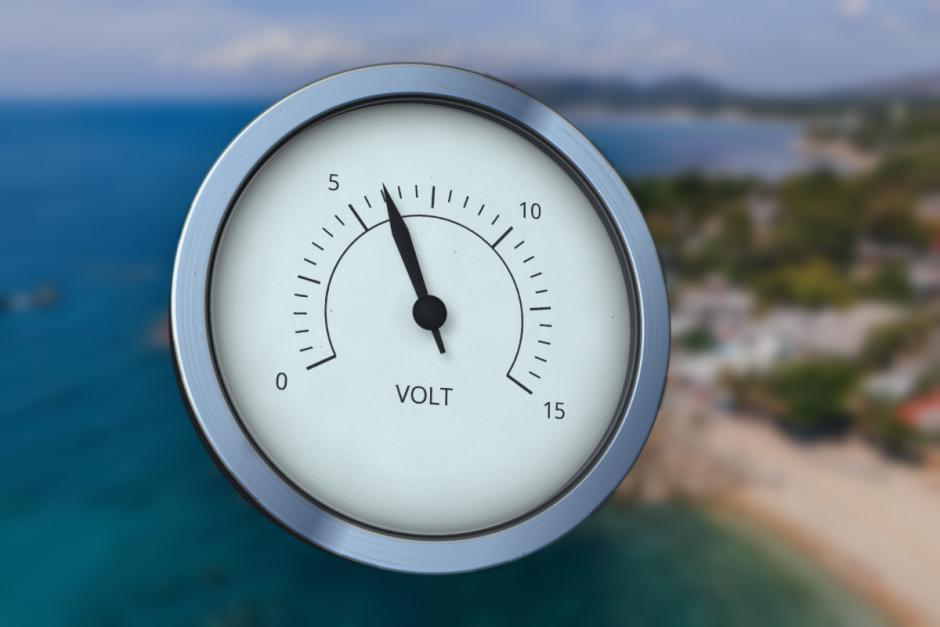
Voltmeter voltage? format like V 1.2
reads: V 6
